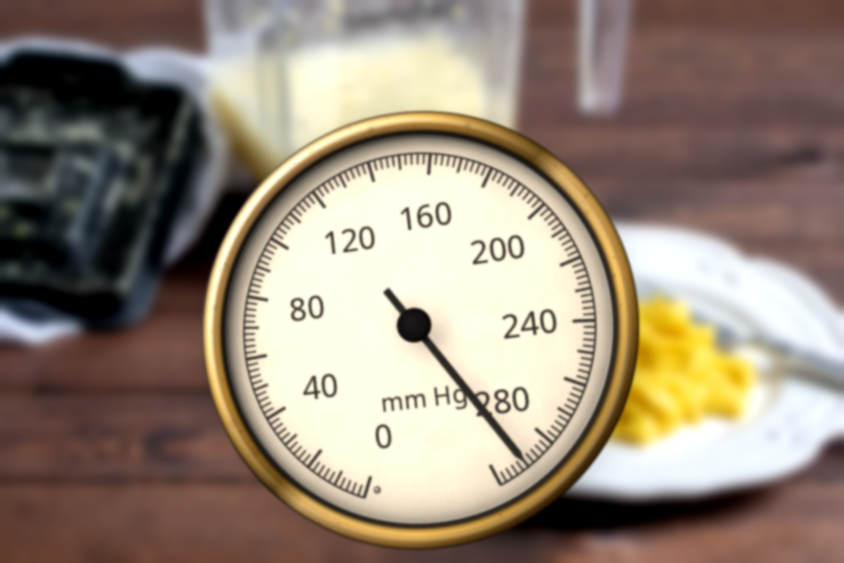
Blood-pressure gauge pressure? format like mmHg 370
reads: mmHg 290
